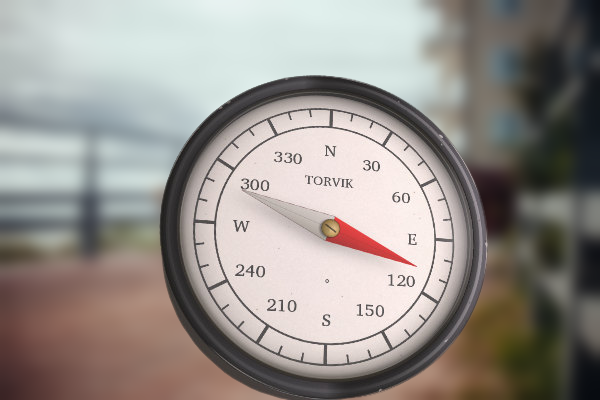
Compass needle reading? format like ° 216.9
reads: ° 110
